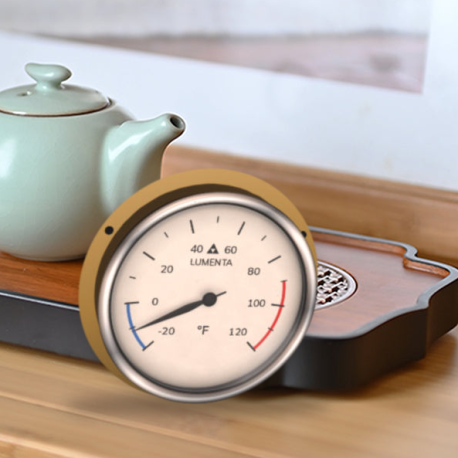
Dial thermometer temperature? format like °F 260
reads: °F -10
